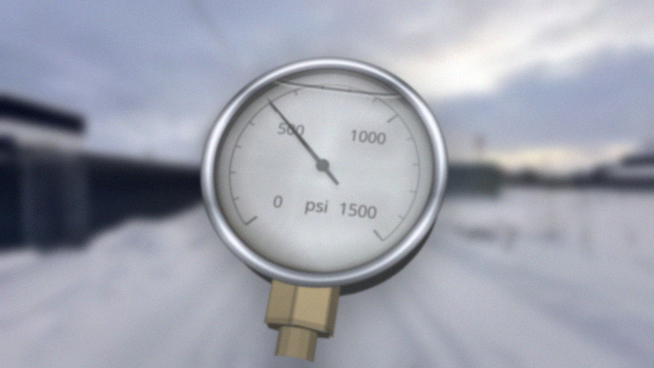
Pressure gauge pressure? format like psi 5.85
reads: psi 500
